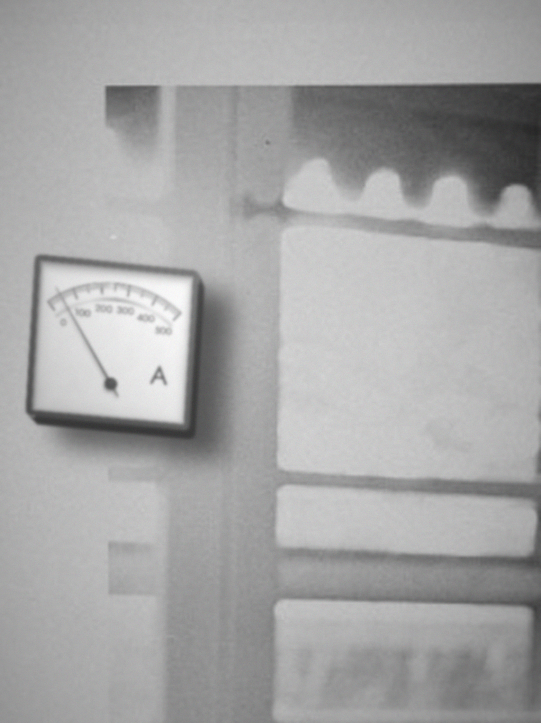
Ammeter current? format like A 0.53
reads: A 50
